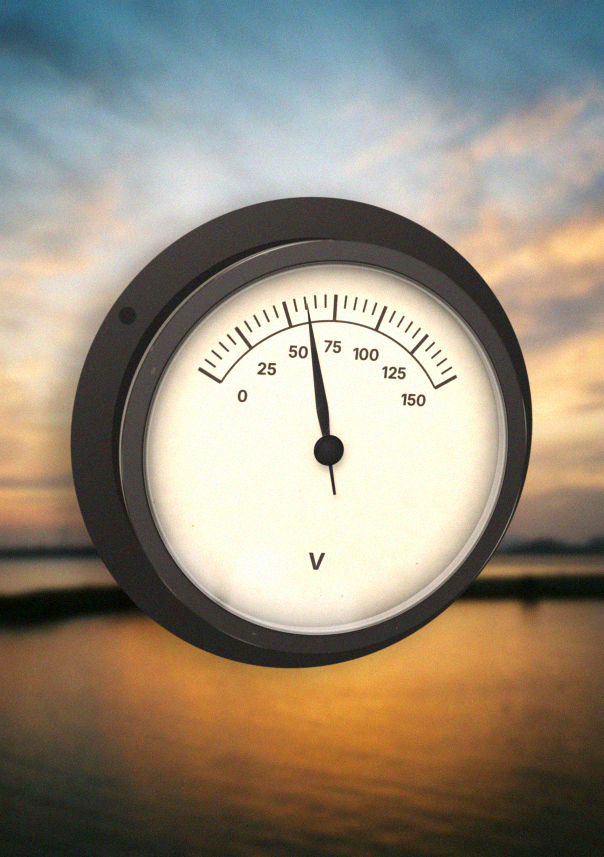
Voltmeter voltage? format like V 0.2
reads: V 60
